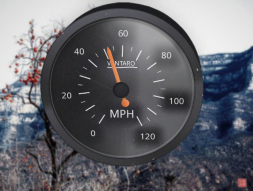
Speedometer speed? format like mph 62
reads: mph 52.5
